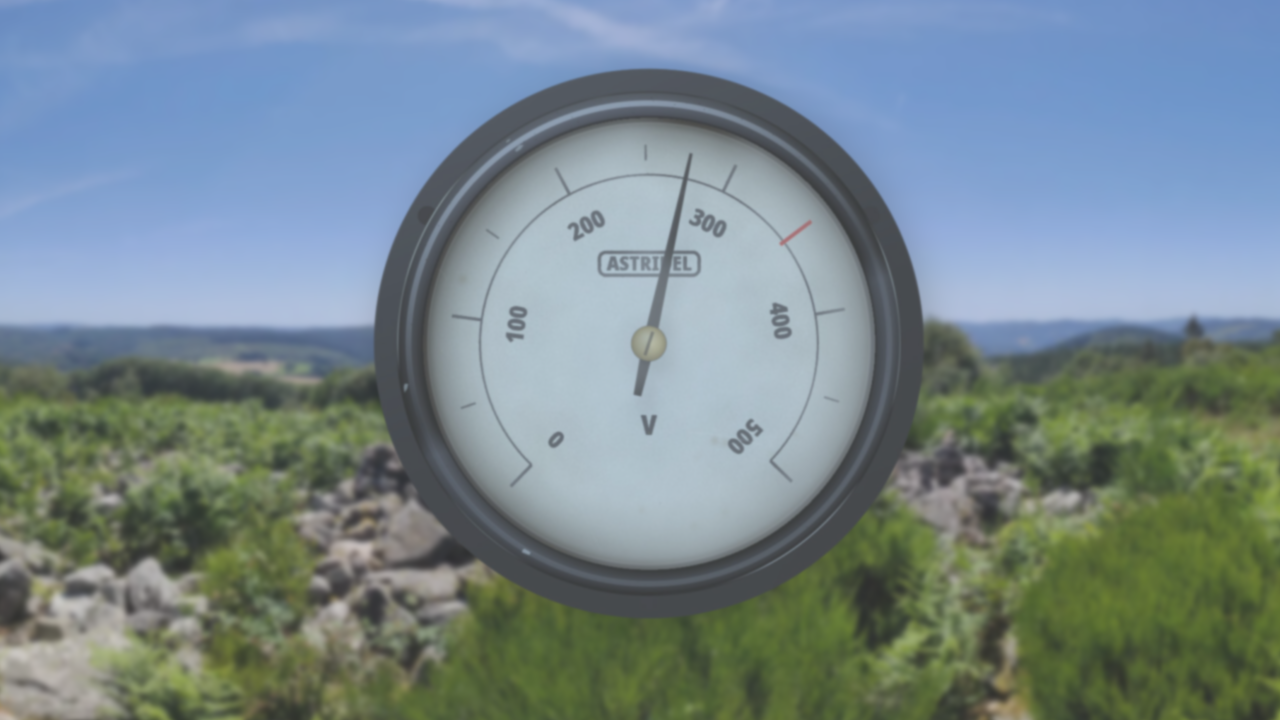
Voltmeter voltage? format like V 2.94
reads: V 275
